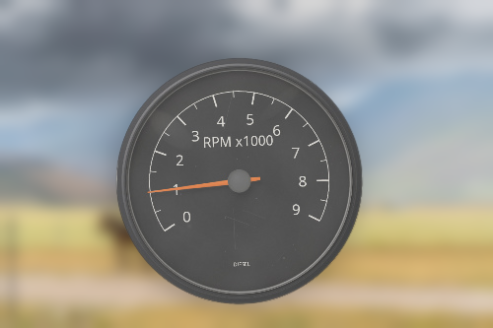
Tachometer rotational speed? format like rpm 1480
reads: rpm 1000
